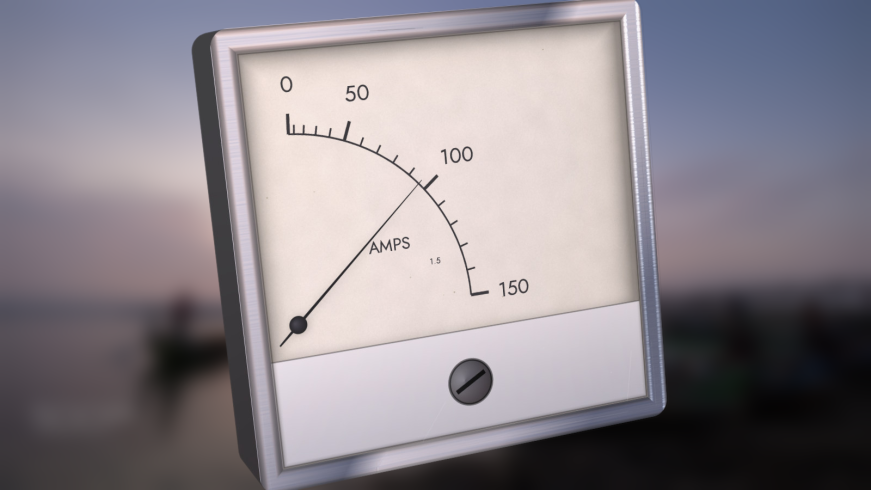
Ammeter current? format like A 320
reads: A 95
